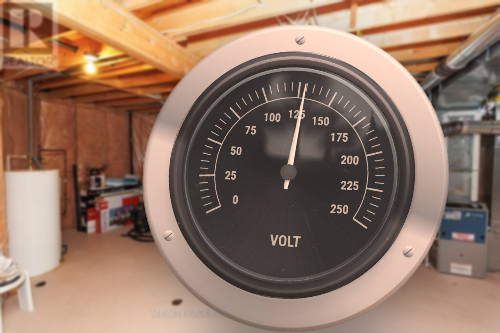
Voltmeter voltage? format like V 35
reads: V 130
